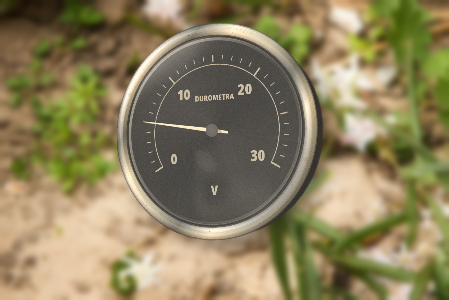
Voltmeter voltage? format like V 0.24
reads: V 5
